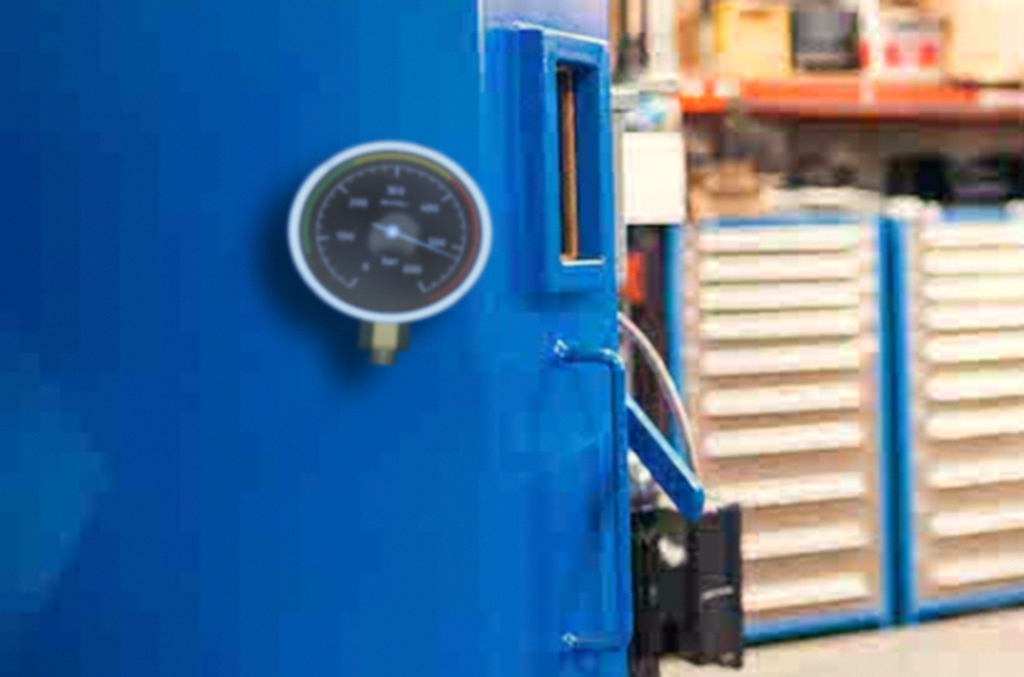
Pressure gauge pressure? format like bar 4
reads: bar 520
